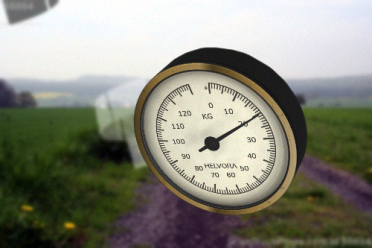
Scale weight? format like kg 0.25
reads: kg 20
